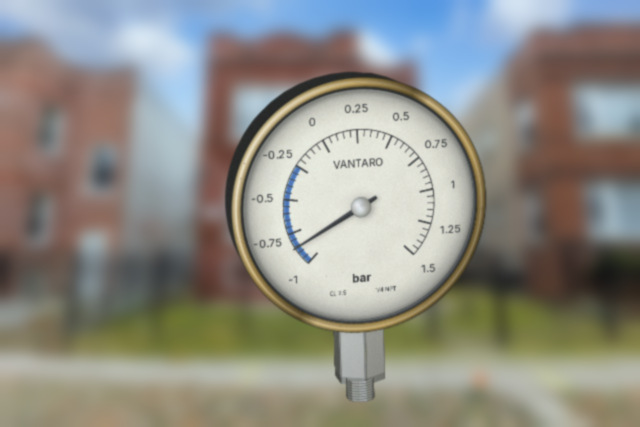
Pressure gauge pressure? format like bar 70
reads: bar -0.85
